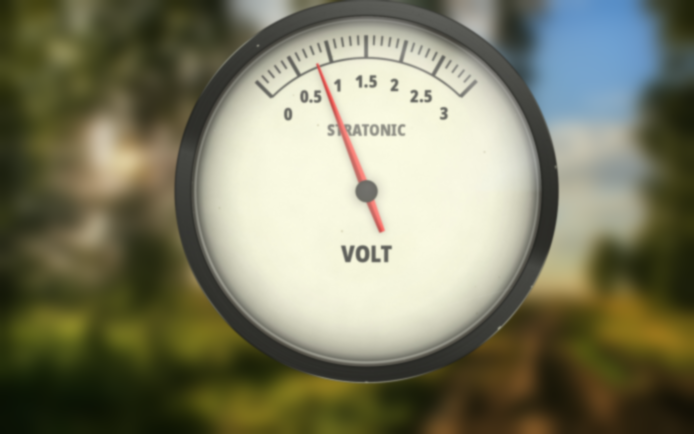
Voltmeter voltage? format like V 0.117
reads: V 0.8
